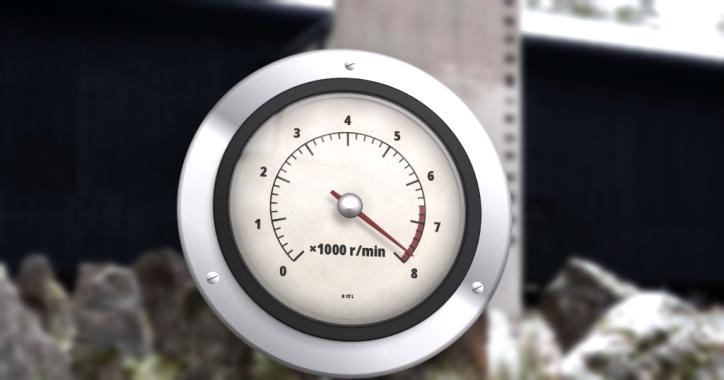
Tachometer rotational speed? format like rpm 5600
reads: rpm 7800
